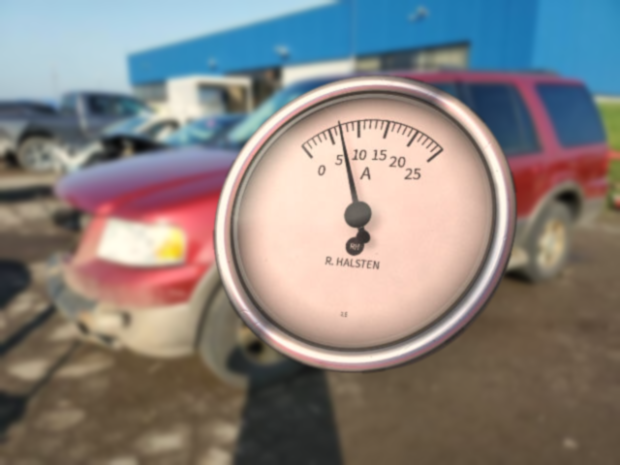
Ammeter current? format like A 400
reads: A 7
